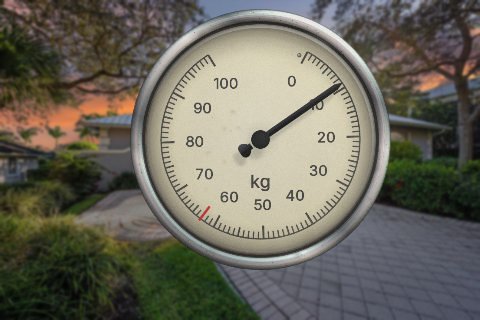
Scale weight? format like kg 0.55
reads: kg 9
